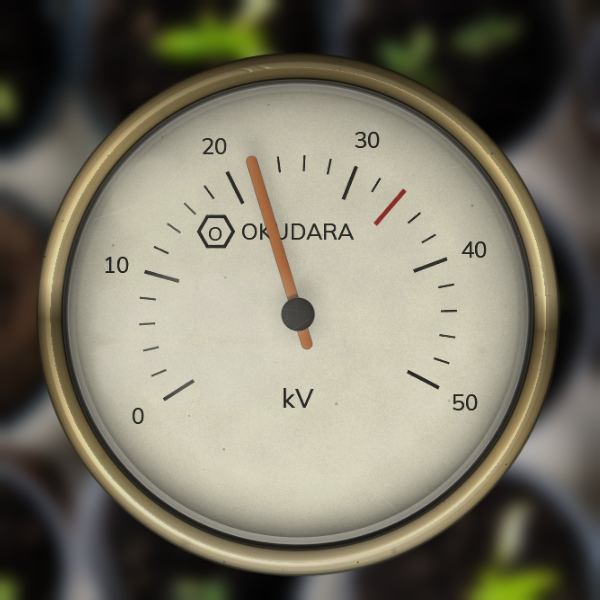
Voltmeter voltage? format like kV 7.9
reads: kV 22
